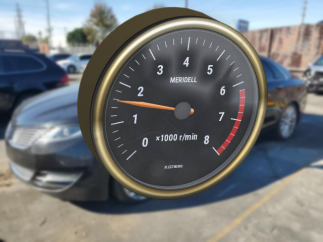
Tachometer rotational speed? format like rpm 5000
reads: rpm 1600
